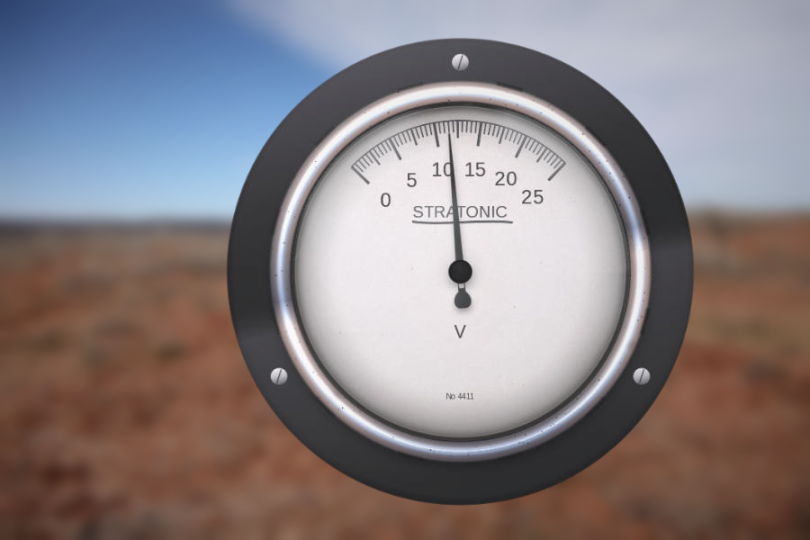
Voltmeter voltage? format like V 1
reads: V 11.5
